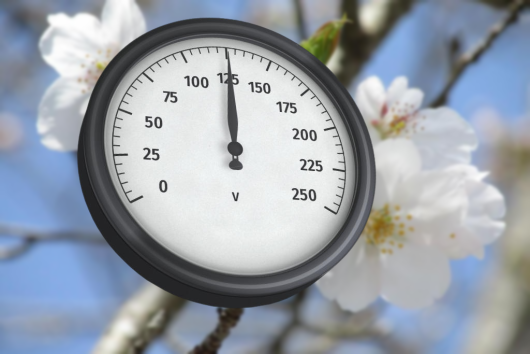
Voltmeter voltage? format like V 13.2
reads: V 125
